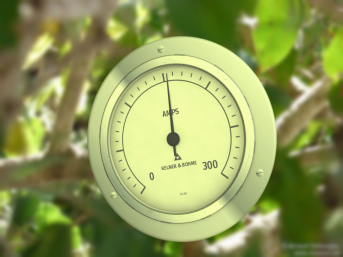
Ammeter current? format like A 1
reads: A 155
